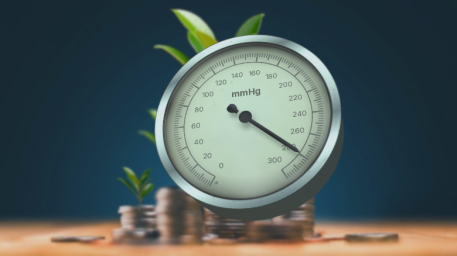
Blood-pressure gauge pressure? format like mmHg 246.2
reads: mmHg 280
